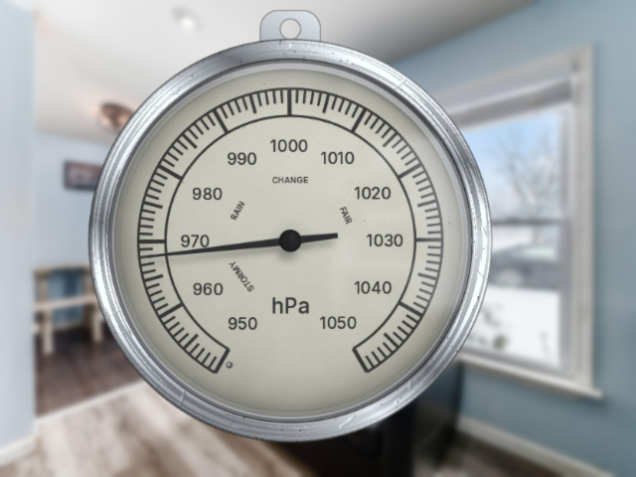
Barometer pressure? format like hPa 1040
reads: hPa 968
